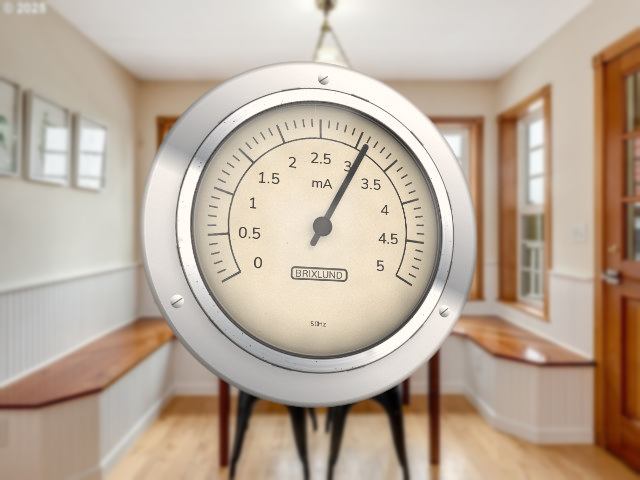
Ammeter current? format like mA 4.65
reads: mA 3.1
